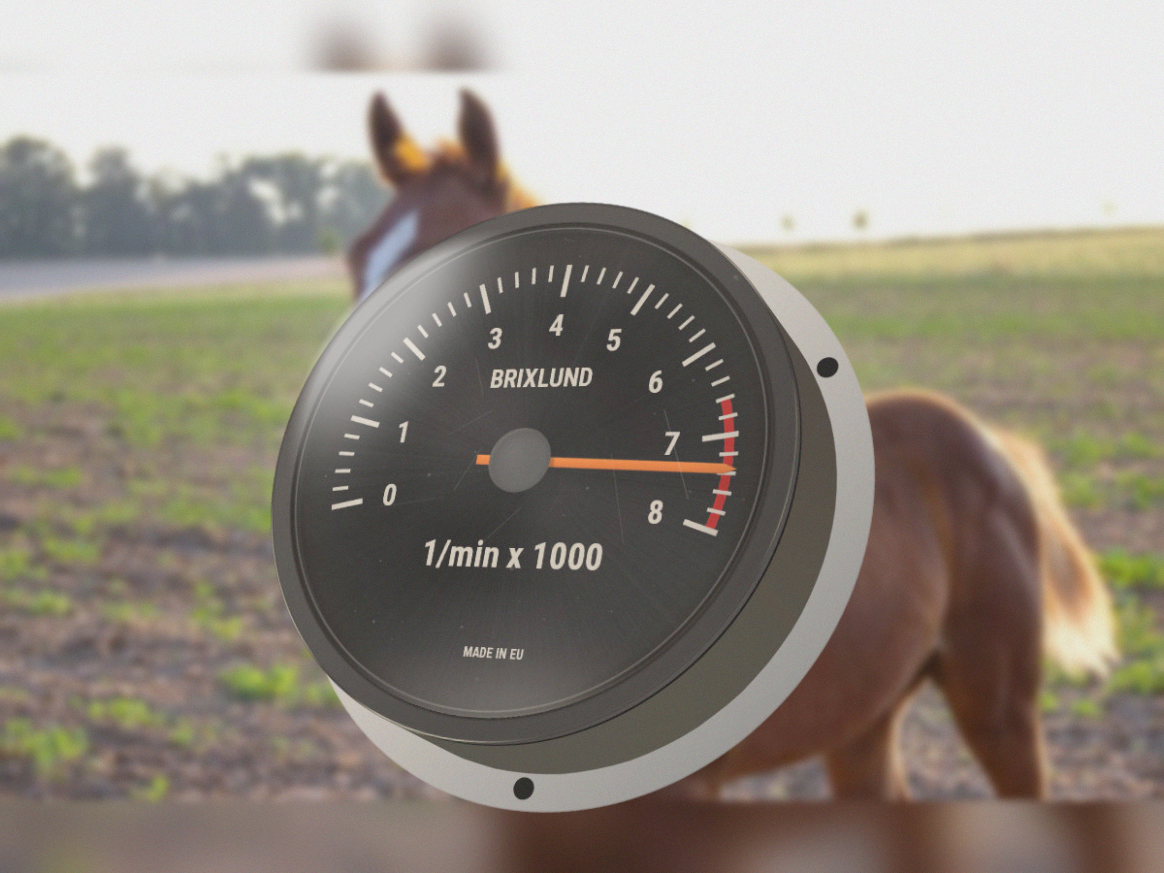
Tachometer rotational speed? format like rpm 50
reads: rpm 7400
